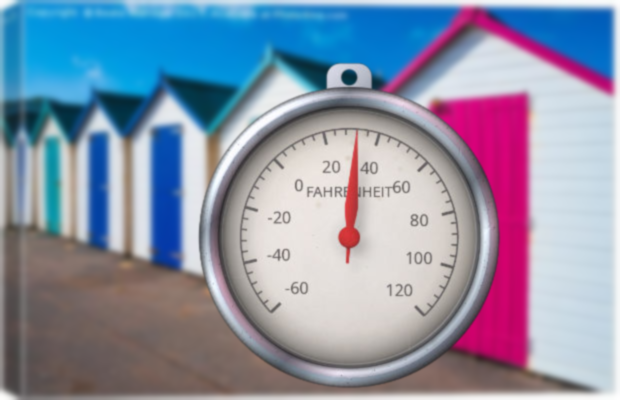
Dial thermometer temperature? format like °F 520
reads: °F 32
